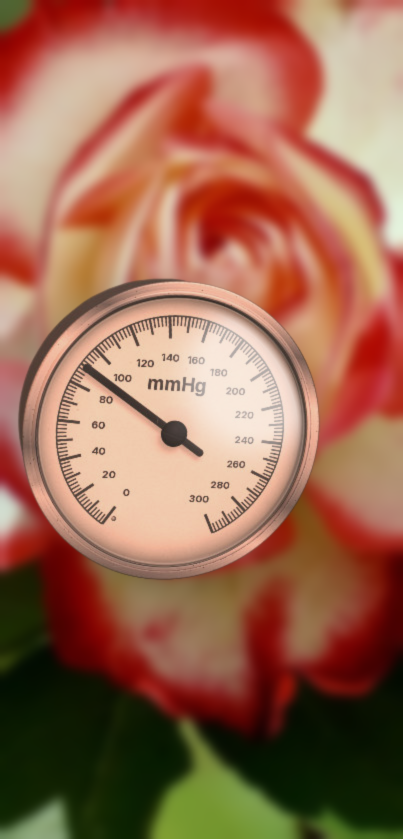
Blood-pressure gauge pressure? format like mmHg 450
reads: mmHg 90
